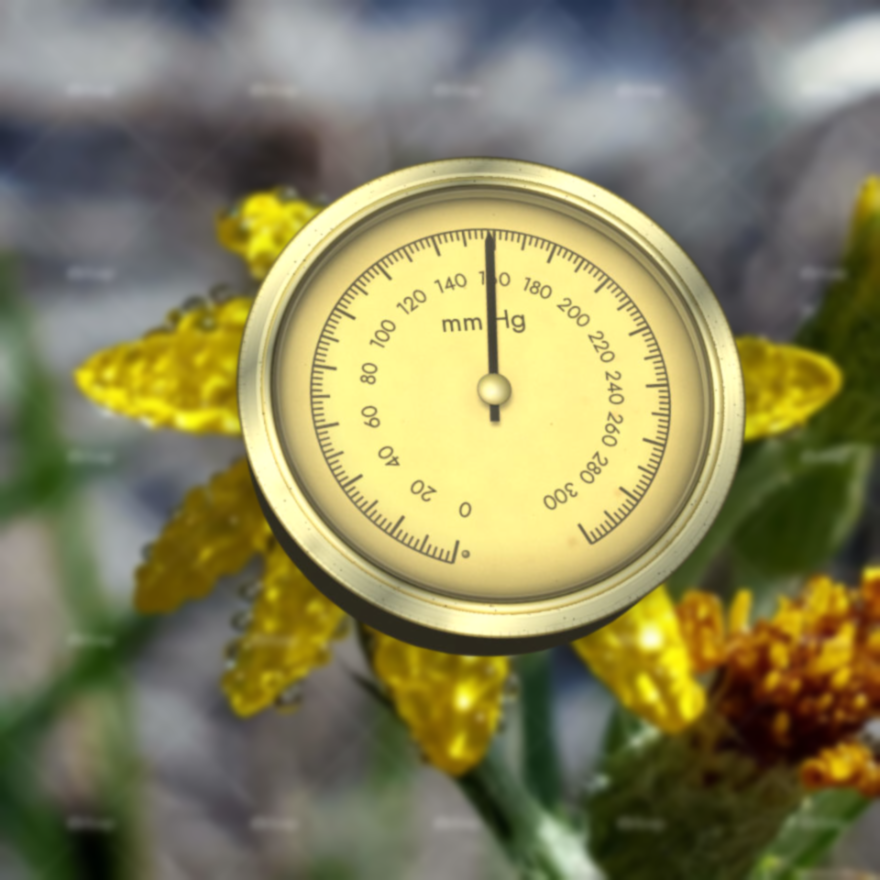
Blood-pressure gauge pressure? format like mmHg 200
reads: mmHg 158
